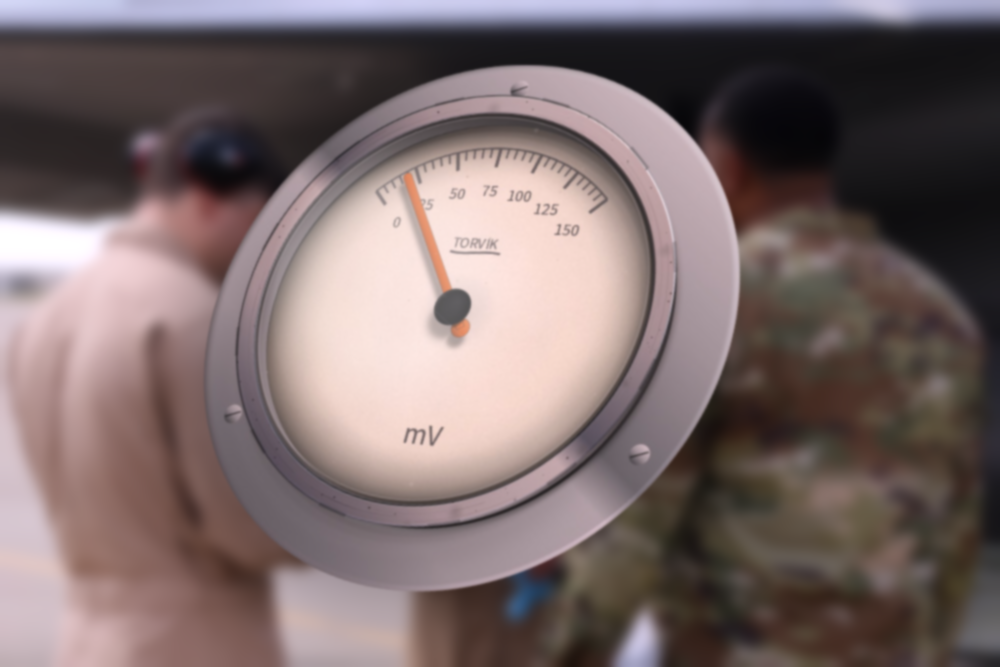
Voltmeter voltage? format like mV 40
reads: mV 20
